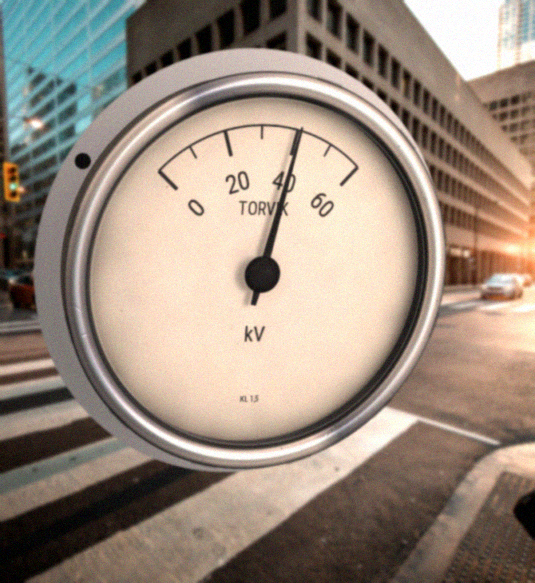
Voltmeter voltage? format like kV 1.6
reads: kV 40
